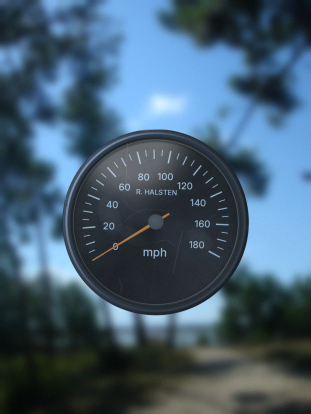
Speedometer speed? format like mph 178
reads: mph 0
